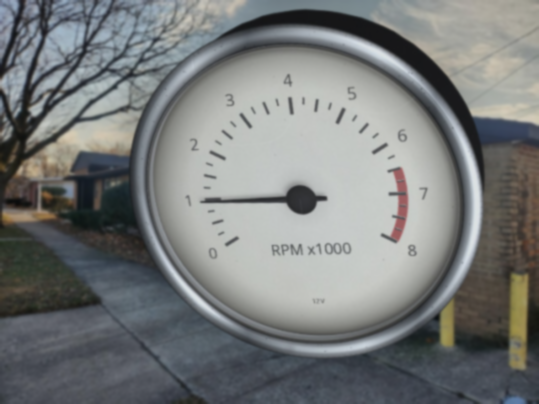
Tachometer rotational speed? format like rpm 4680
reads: rpm 1000
